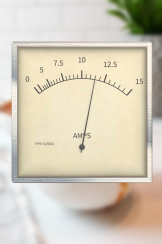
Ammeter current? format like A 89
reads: A 11.5
